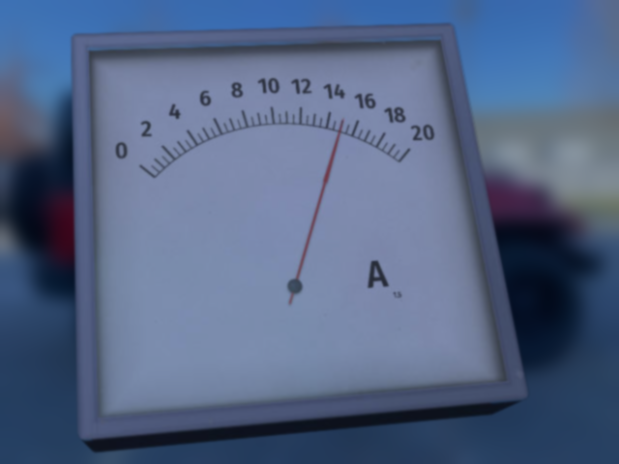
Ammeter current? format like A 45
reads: A 15
